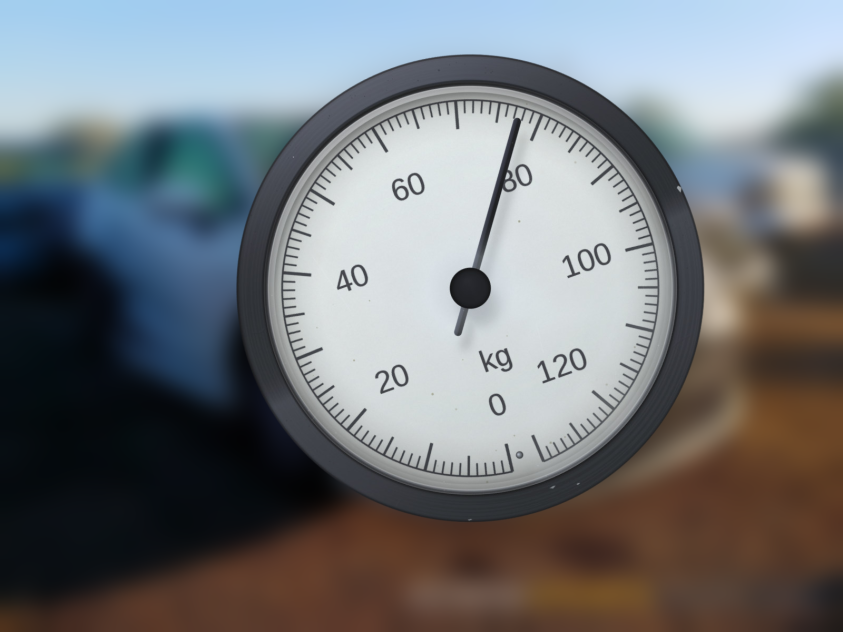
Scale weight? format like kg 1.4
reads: kg 77.5
